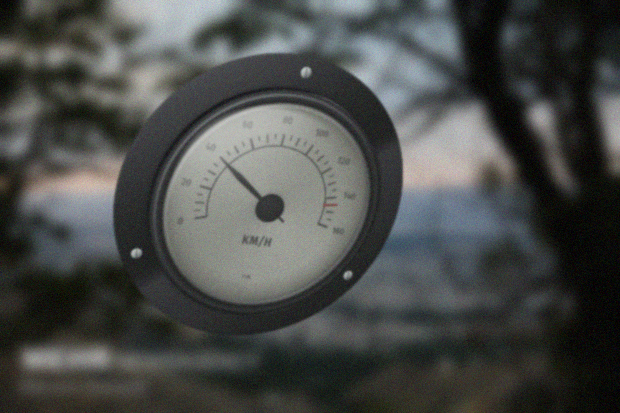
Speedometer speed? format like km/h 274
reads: km/h 40
